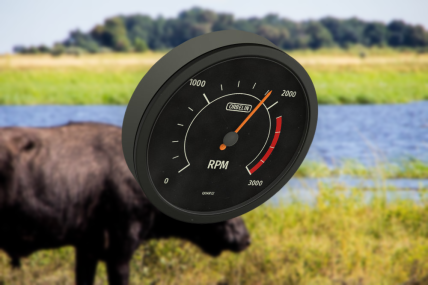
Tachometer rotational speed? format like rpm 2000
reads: rpm 1800
